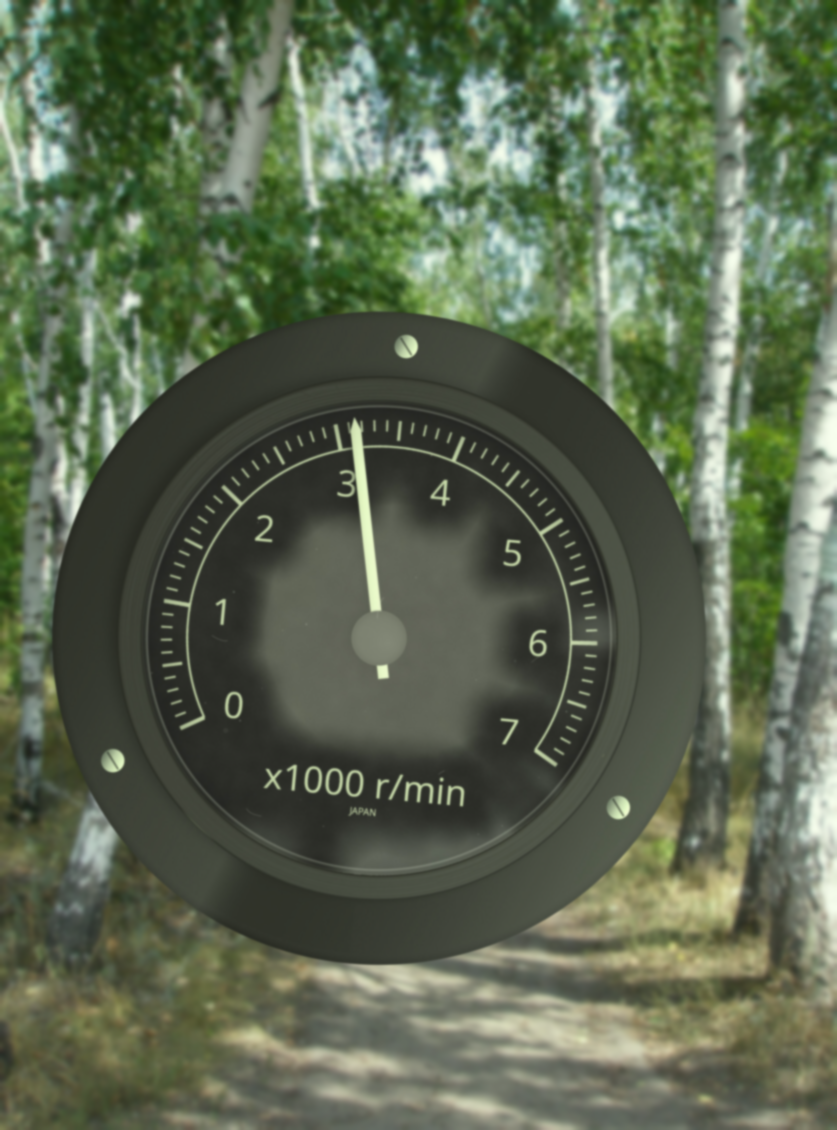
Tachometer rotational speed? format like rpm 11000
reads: rpm 3150
